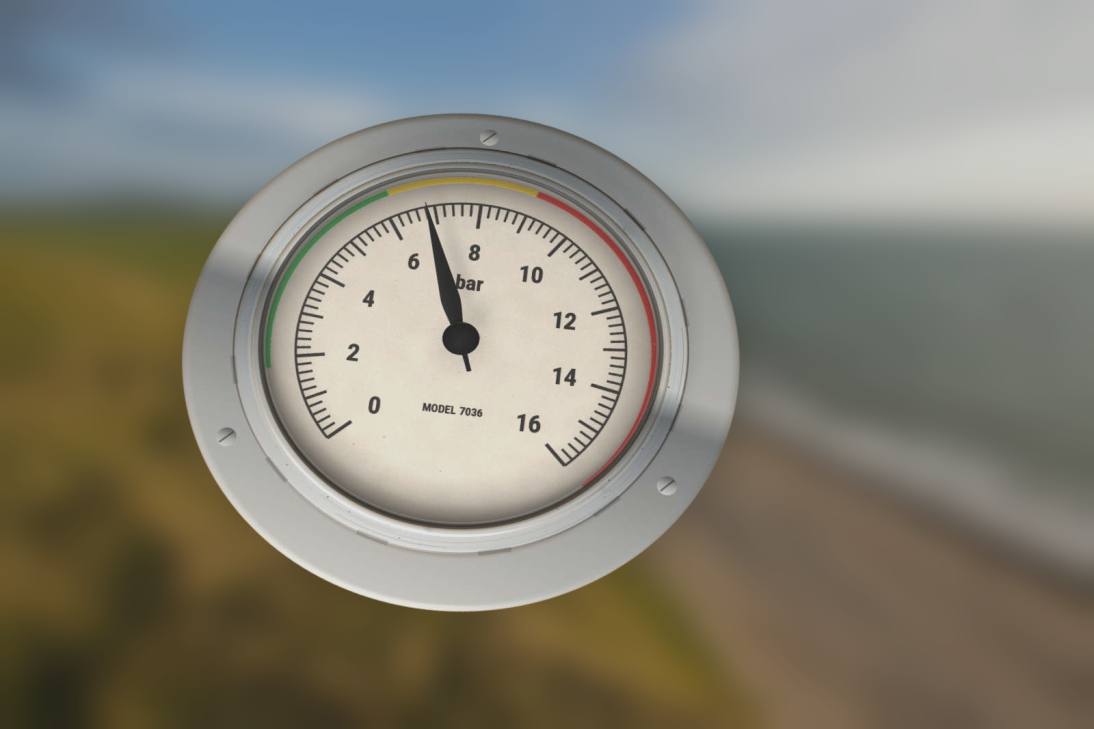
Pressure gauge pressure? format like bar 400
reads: bar 6.8
